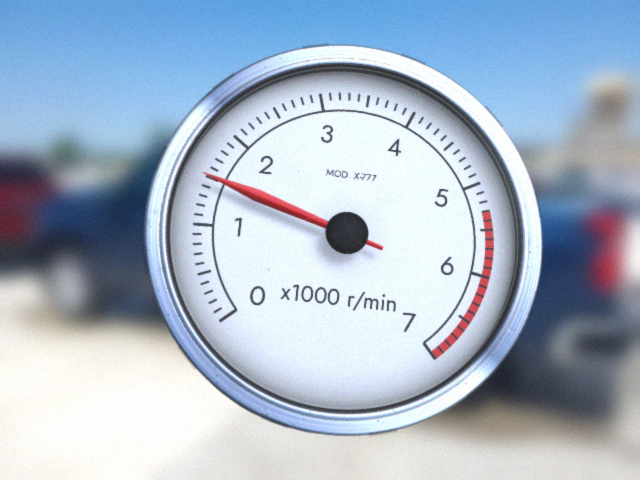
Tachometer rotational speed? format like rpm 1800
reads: rpm 1500
